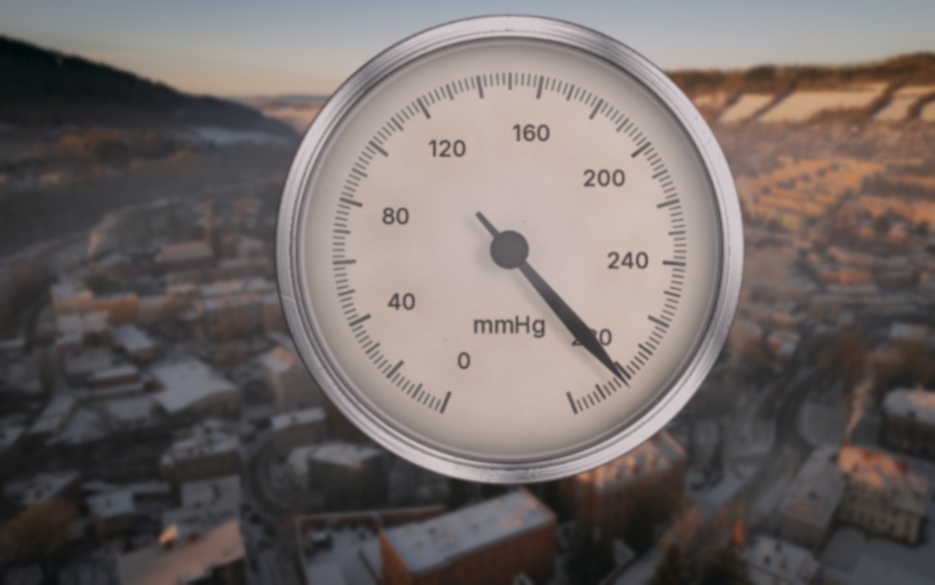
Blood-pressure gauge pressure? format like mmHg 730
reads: mmHg 282
